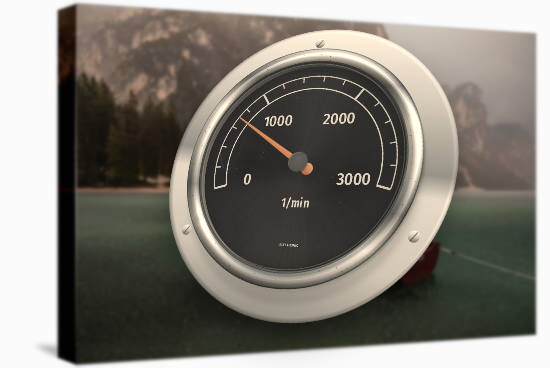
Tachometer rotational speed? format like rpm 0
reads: rpm 700
